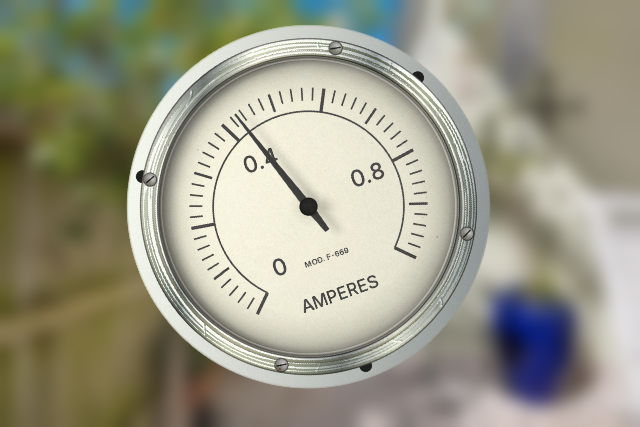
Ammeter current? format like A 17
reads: A 0.43
